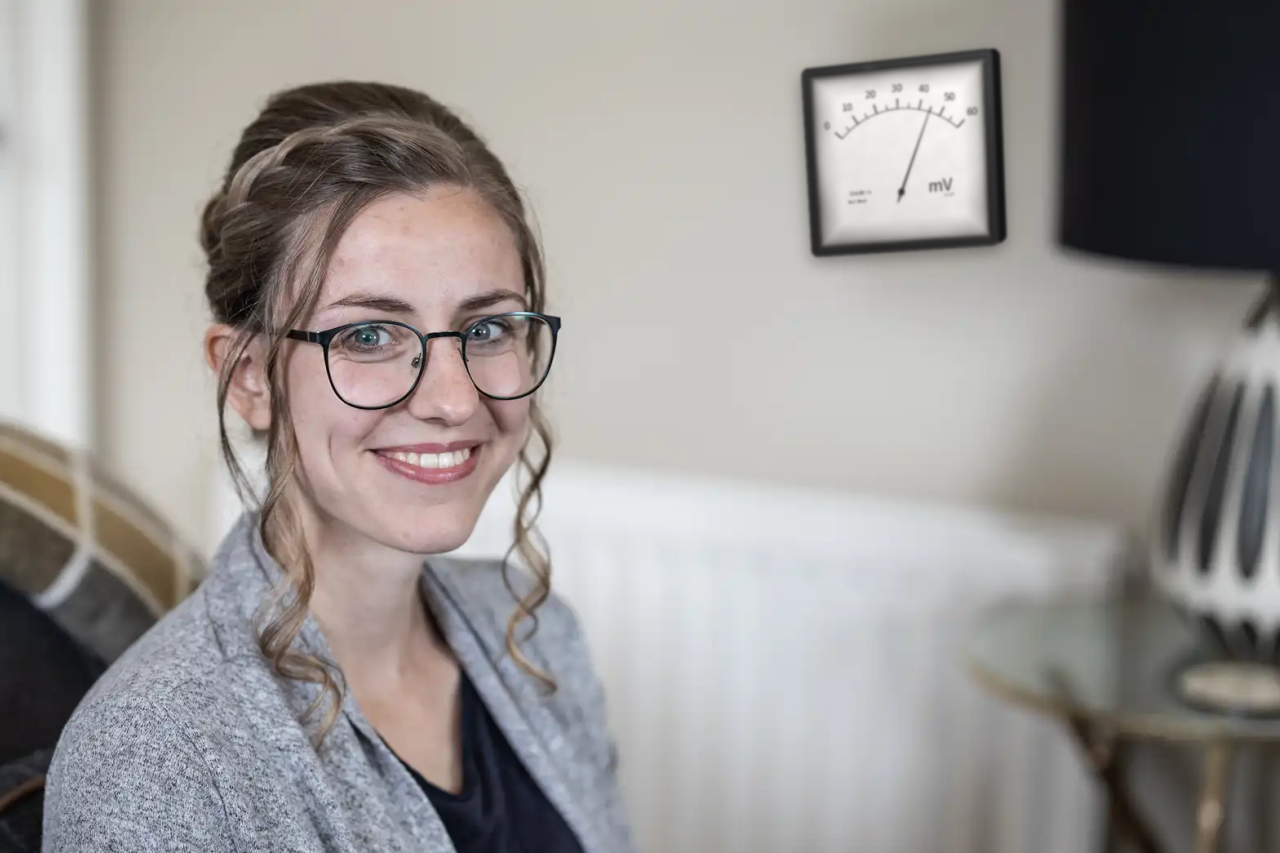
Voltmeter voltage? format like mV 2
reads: mV 45
